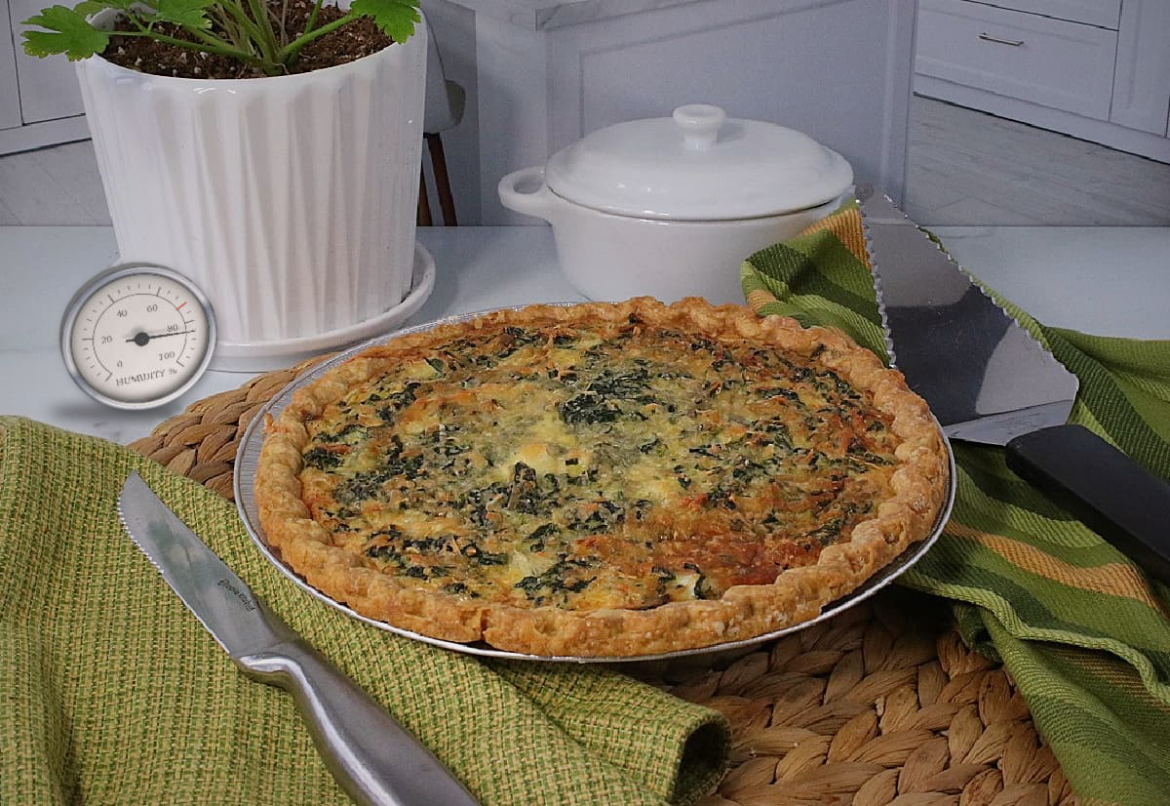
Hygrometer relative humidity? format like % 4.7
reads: % 84
